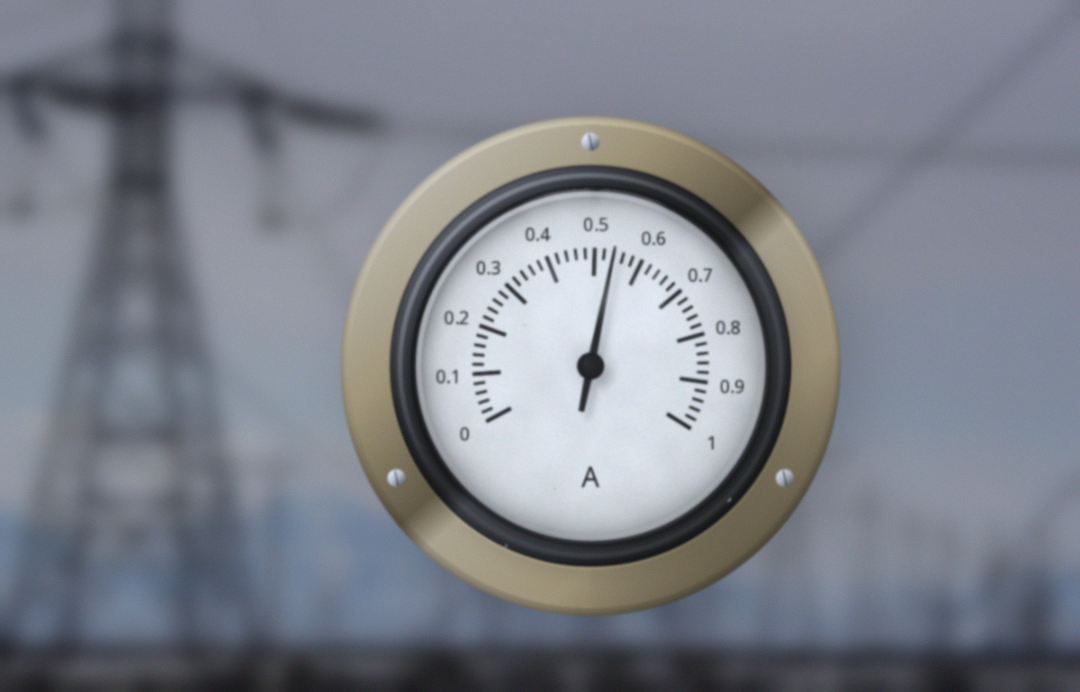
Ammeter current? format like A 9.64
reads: A 0.54
